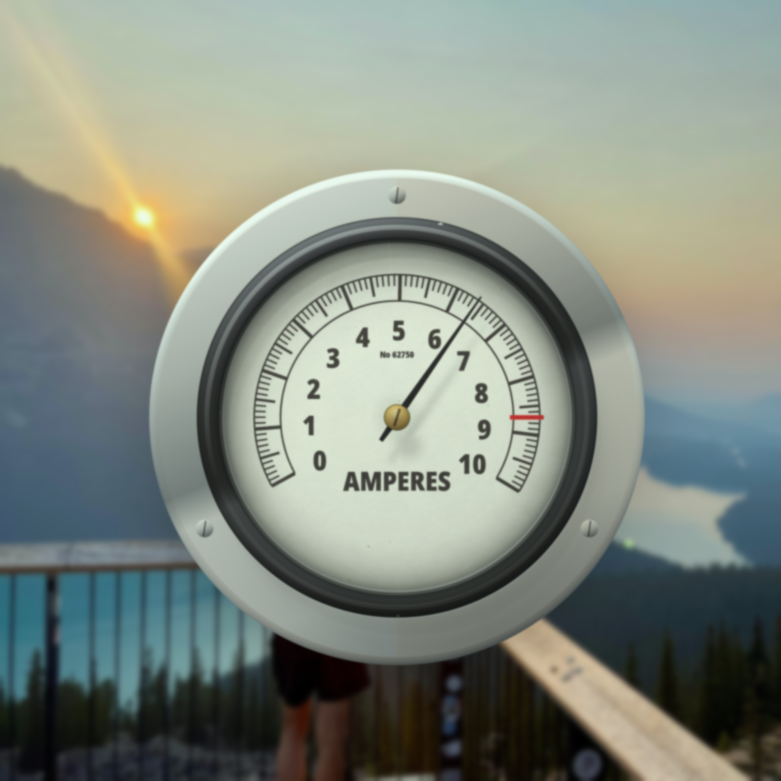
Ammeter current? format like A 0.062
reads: A 6.4
